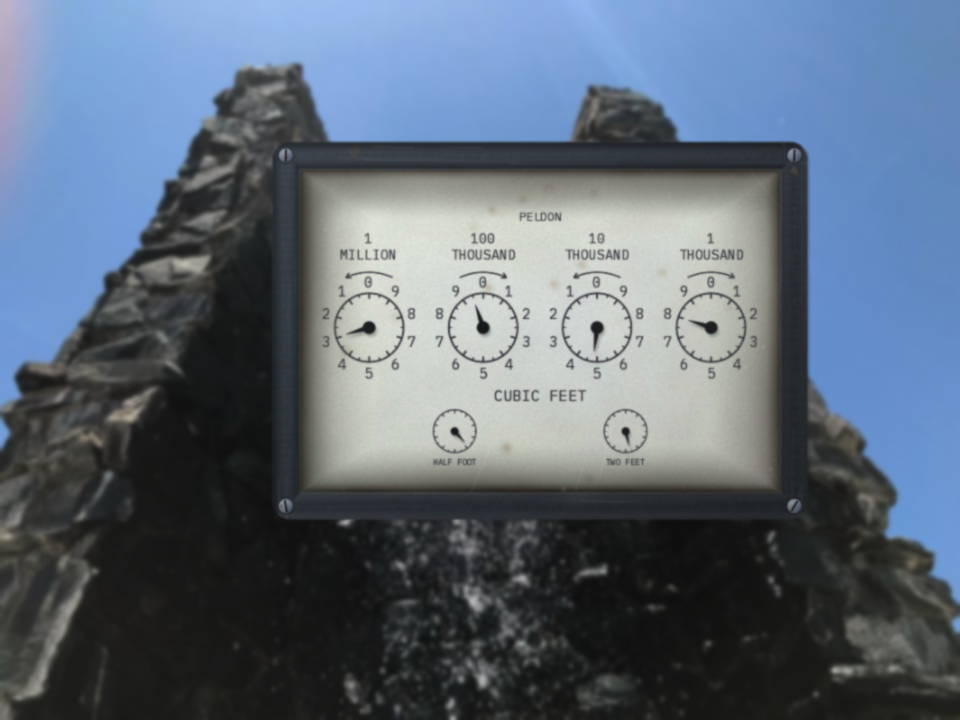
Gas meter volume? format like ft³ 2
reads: ft³ 294800
